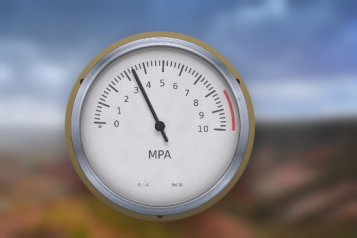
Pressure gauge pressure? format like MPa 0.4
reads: MPa 3.4
